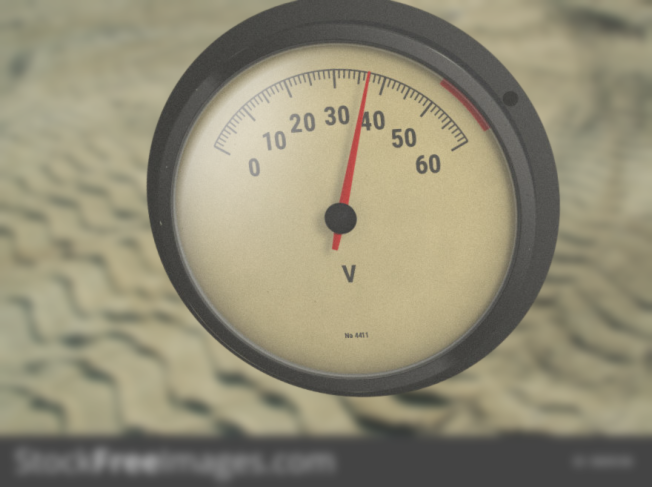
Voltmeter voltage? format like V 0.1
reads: V 37
